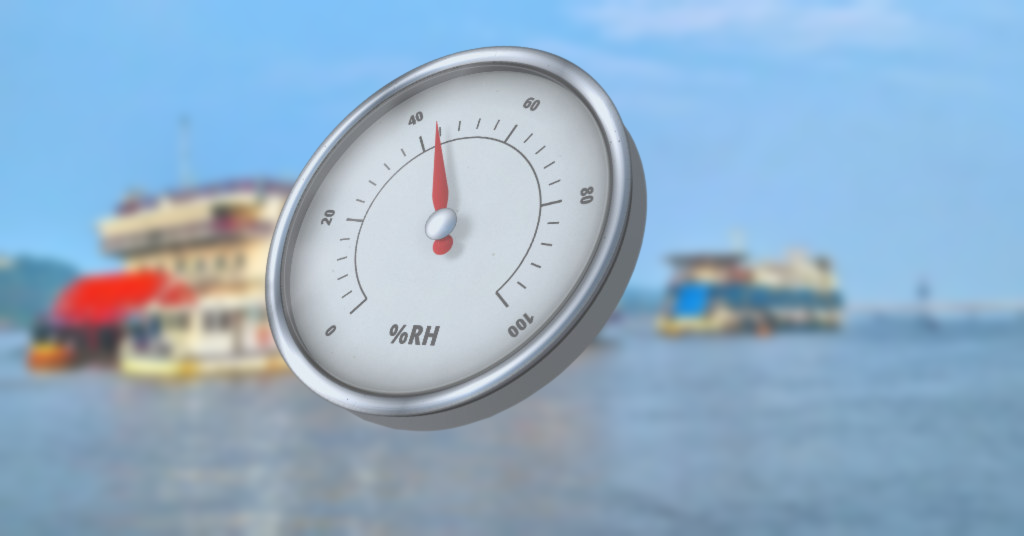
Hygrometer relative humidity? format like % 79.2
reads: % 44
